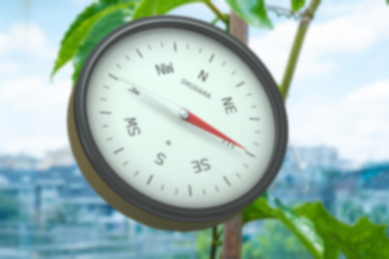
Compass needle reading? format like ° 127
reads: ° 90
